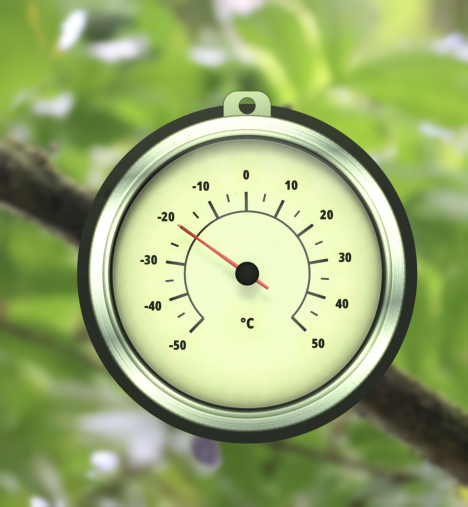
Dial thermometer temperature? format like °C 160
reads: °C -20
